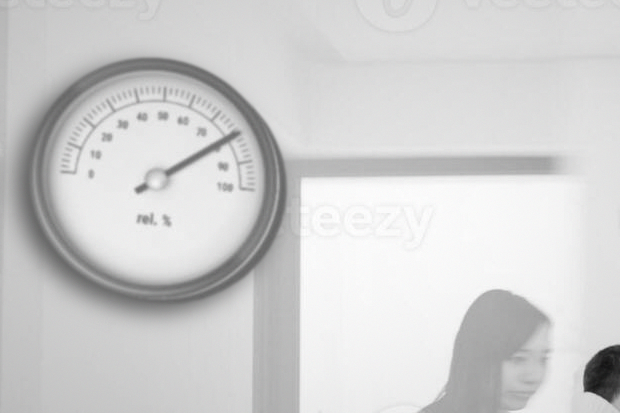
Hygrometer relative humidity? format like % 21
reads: % 80
